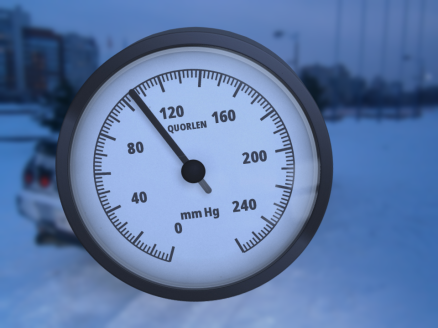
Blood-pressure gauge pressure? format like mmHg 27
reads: mmHg 106
